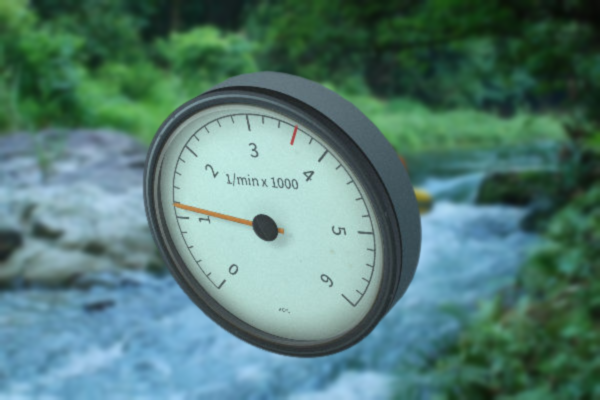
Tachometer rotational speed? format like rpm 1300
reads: rpm 1200
